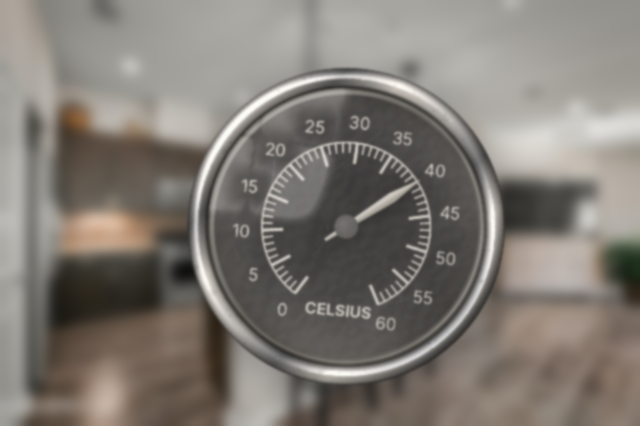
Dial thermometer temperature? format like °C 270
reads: °C 40
